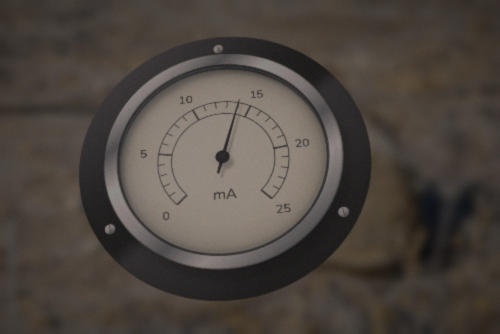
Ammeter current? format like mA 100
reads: mA 14
